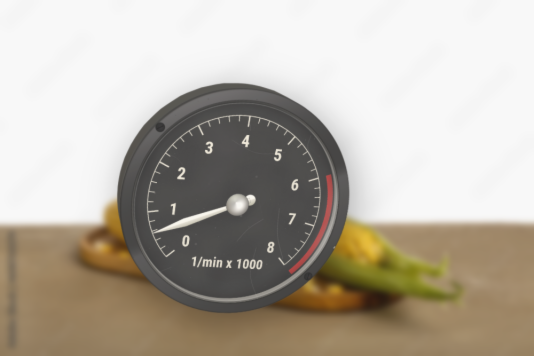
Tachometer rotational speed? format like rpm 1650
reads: rpm 600
